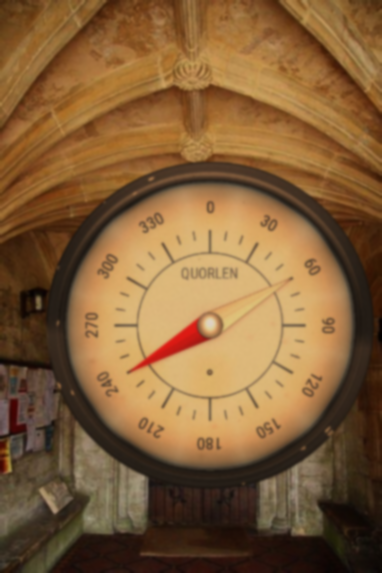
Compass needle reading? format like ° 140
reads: ° 240
